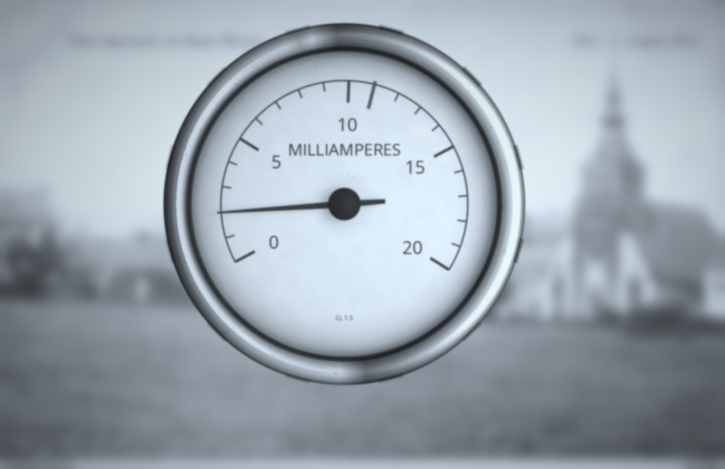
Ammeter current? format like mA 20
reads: mA 2
